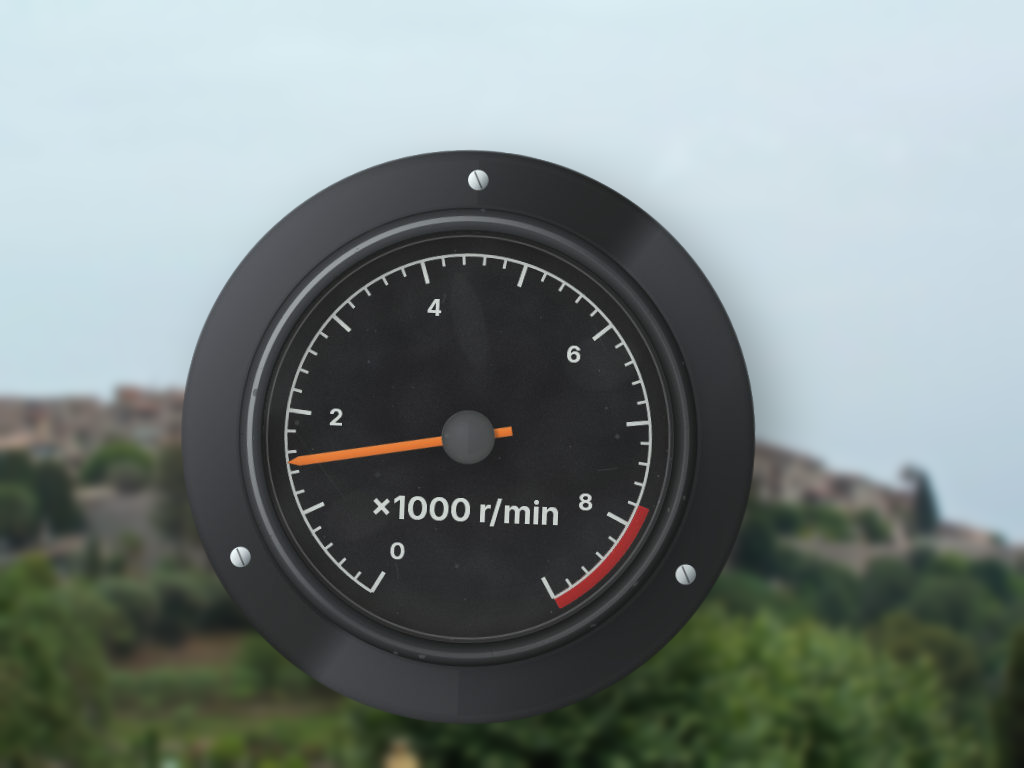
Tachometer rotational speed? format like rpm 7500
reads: rpm 1500
